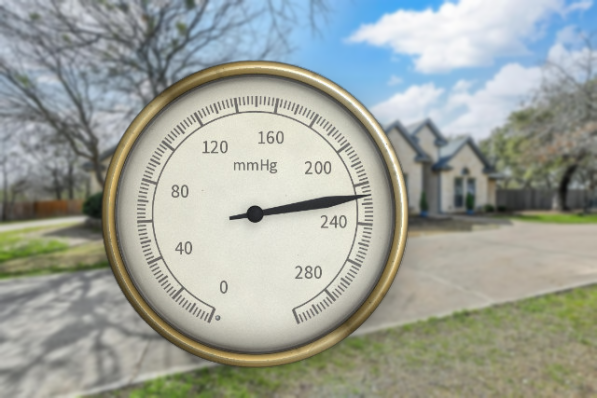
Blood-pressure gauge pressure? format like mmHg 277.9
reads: mmHg 226
